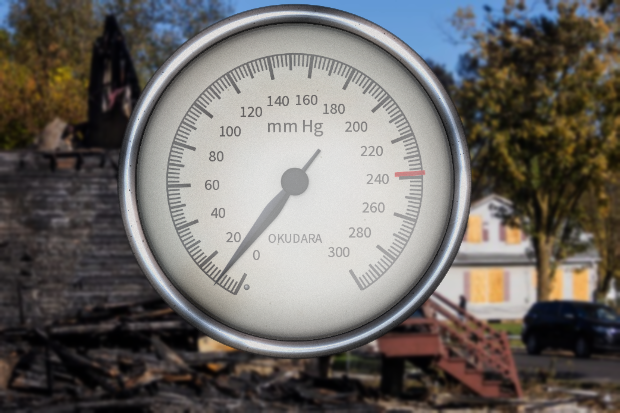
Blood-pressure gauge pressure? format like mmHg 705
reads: mmHg 10
